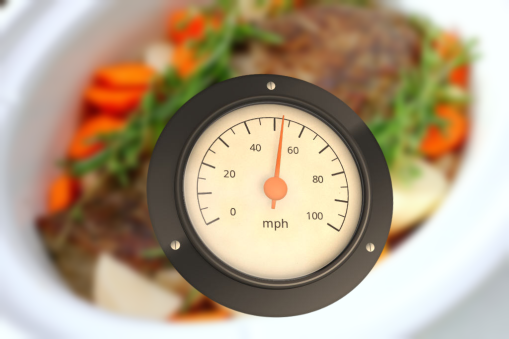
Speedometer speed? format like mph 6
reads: mph 52.5
